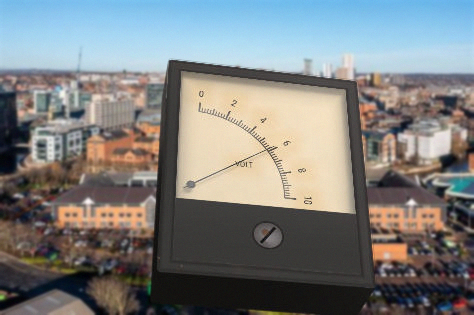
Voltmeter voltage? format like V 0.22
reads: V 6
